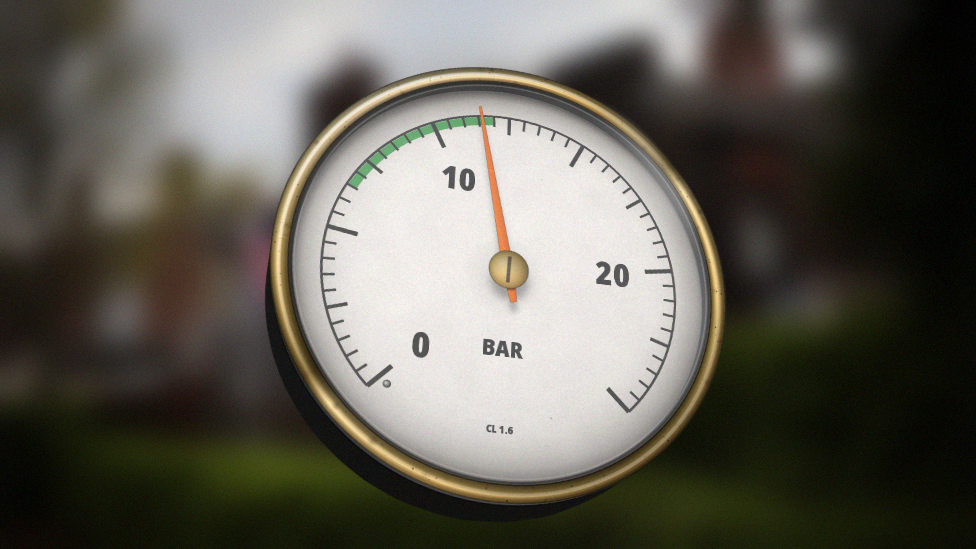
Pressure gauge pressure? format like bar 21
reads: bar 11.5
